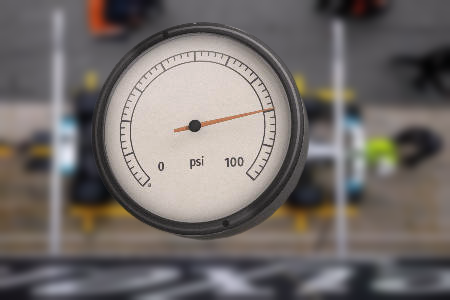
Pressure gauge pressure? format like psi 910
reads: psi 80
